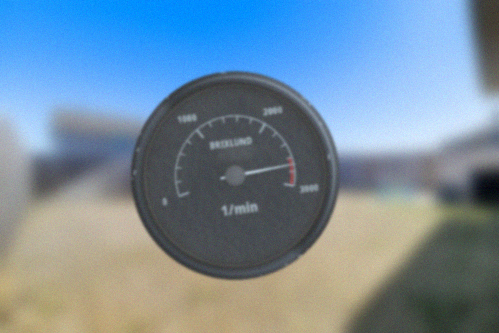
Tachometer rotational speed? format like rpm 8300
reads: rpm 2700
